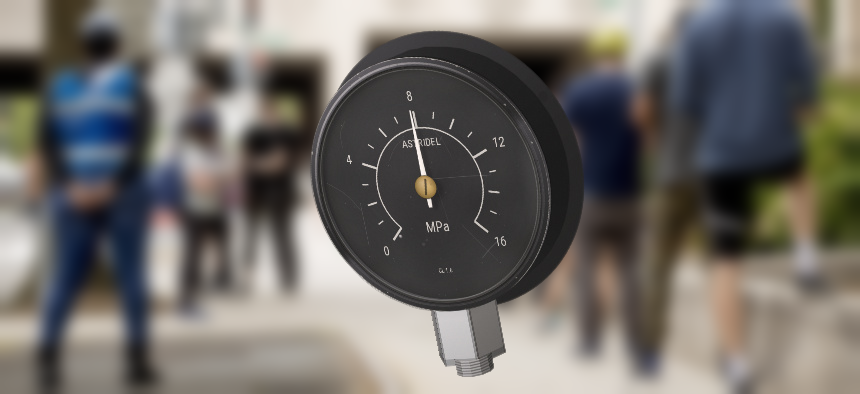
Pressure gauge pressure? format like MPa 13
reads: MPa 8
